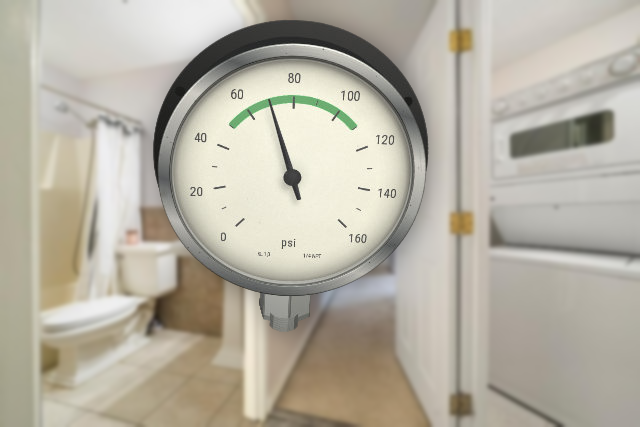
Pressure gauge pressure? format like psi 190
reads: psi 70
